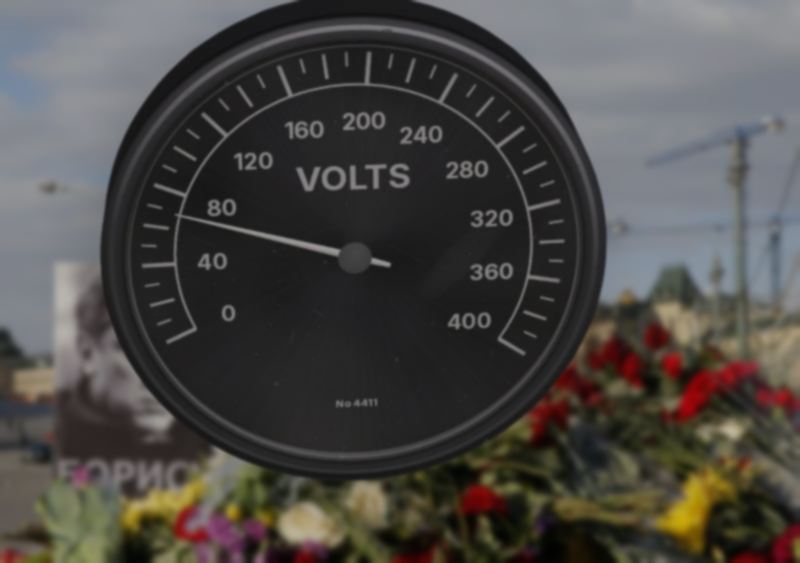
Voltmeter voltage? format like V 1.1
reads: V 70
